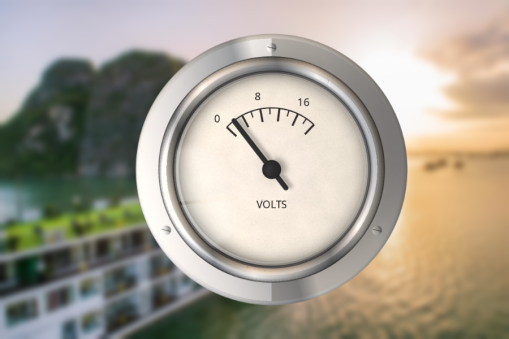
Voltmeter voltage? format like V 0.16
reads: V 2
